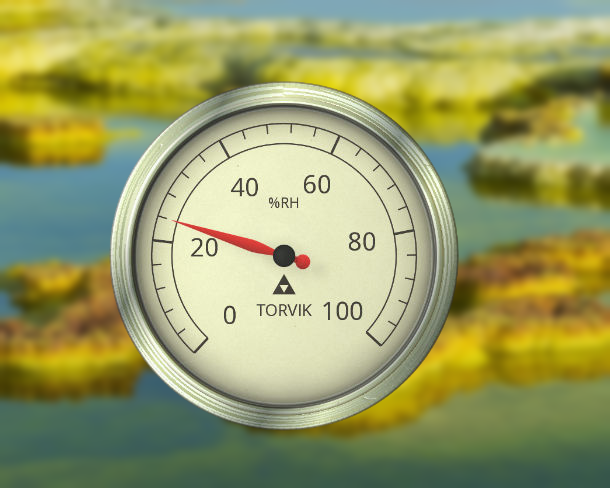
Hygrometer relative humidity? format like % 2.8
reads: % 24
